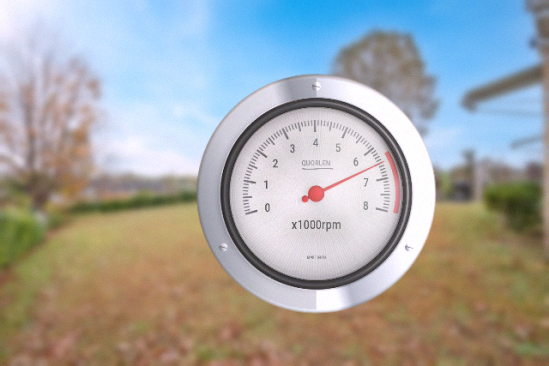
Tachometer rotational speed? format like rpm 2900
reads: rpm 6500
